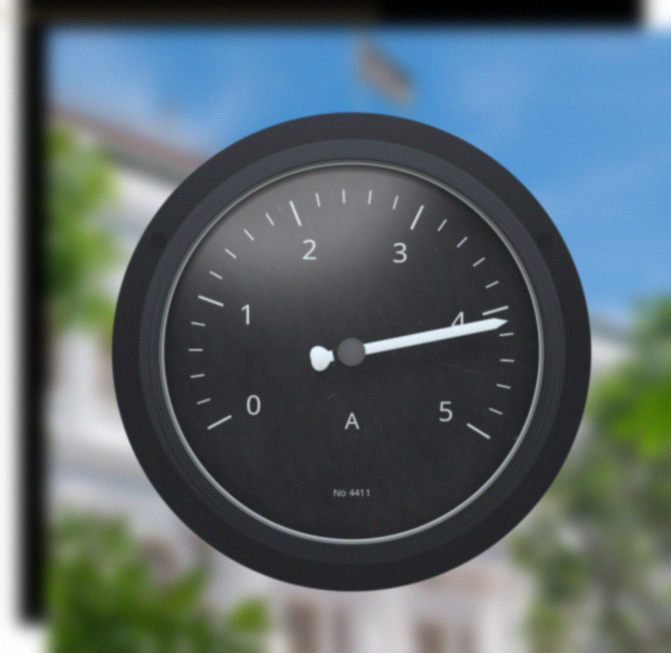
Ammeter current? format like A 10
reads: A 4.1
